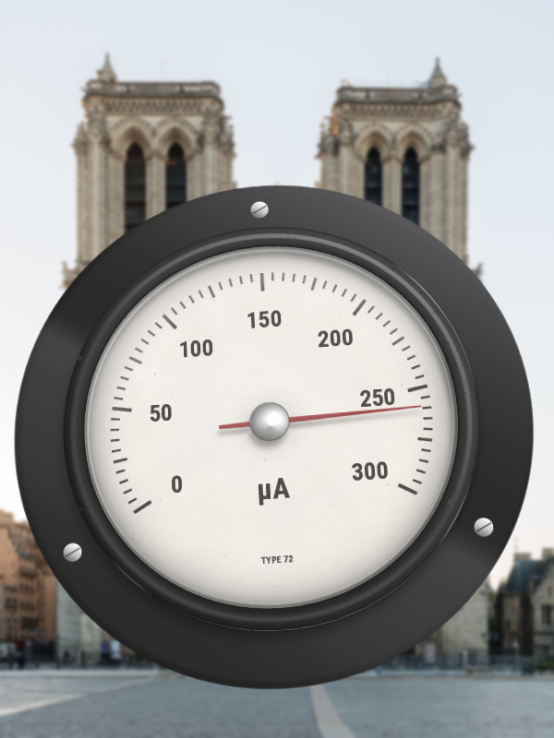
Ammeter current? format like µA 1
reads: µA 260
